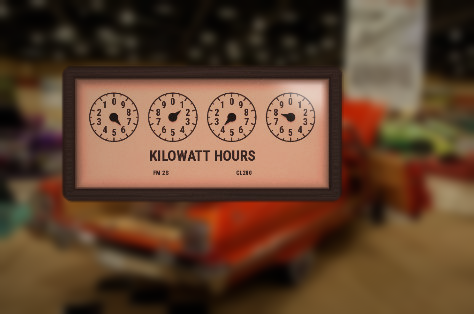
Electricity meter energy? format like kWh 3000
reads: kWh 6138
